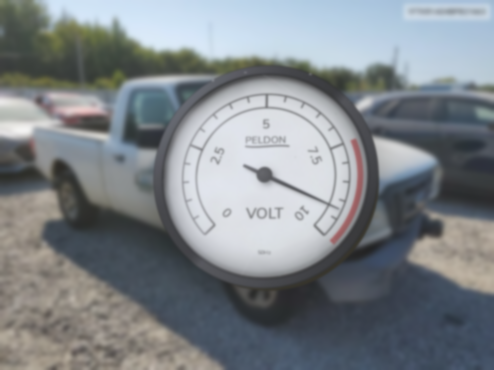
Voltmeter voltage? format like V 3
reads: V 9.25
